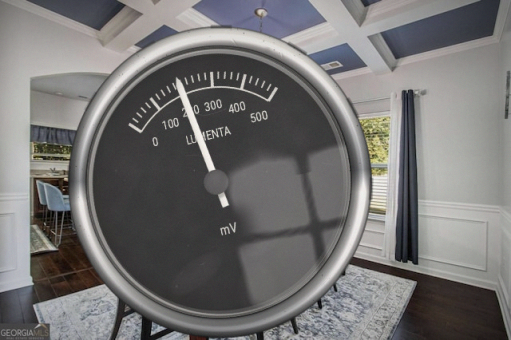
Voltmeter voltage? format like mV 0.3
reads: mV 200
